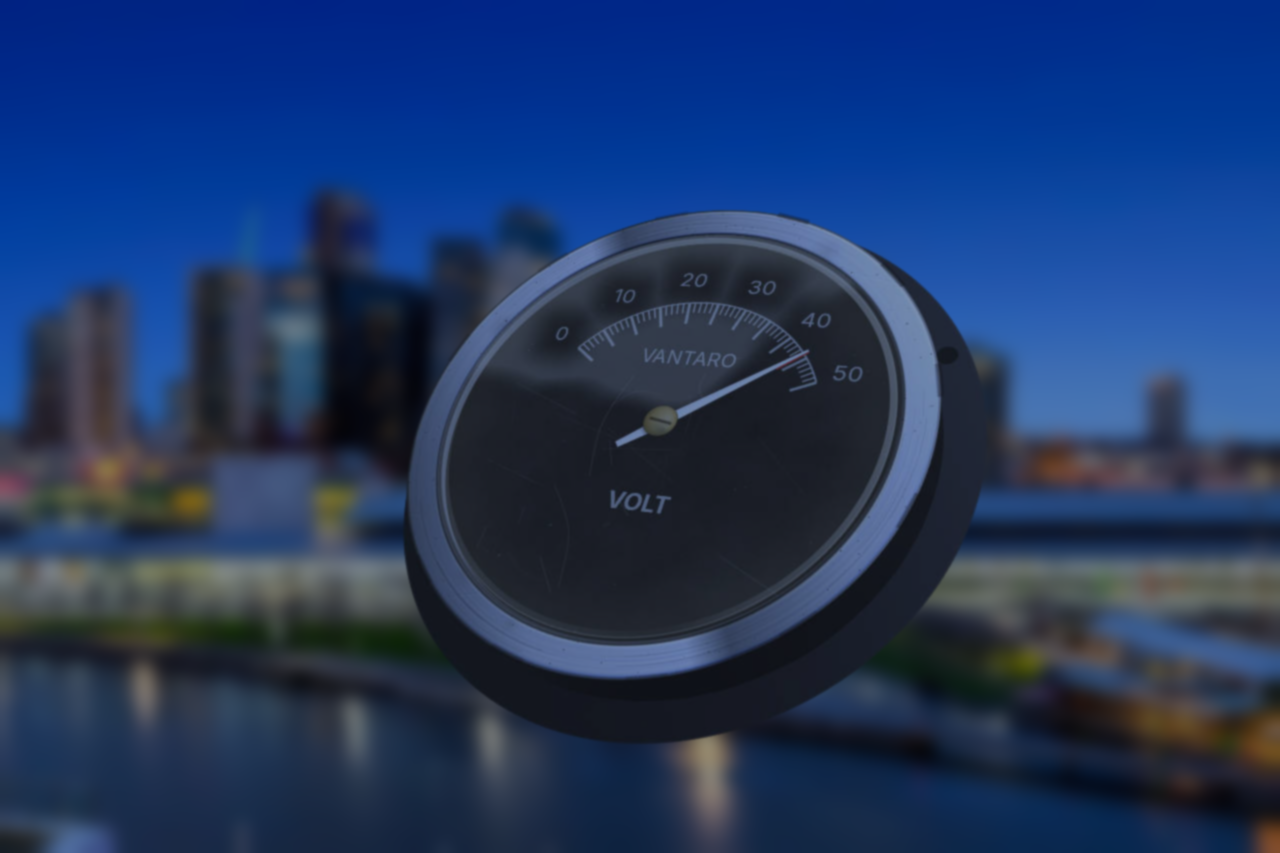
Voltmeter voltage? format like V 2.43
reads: V 45
